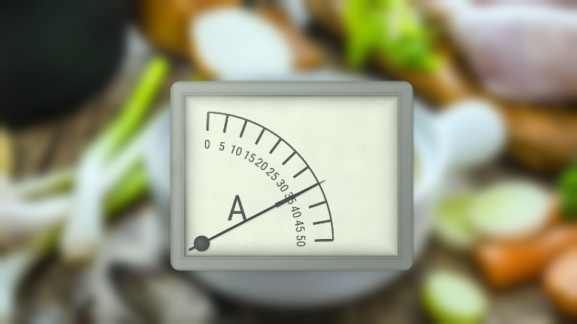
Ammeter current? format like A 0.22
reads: A 35
